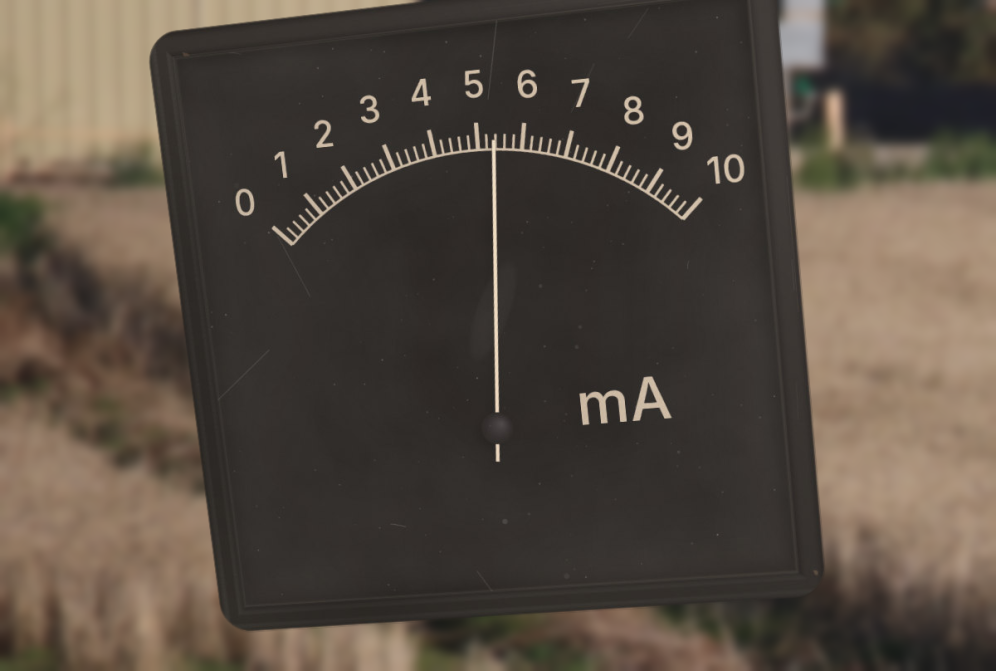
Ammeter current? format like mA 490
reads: mA 5.4
